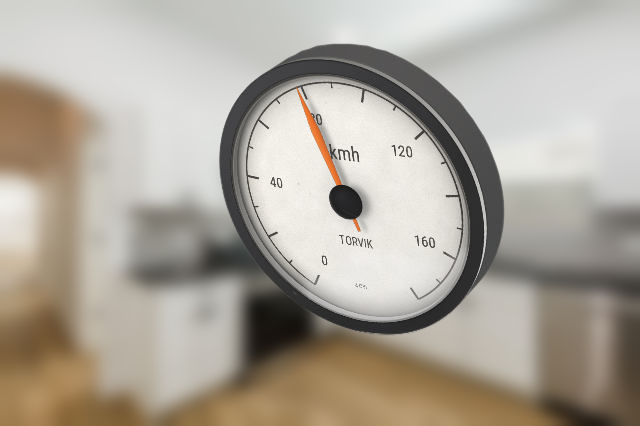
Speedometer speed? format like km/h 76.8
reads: km/h 80
